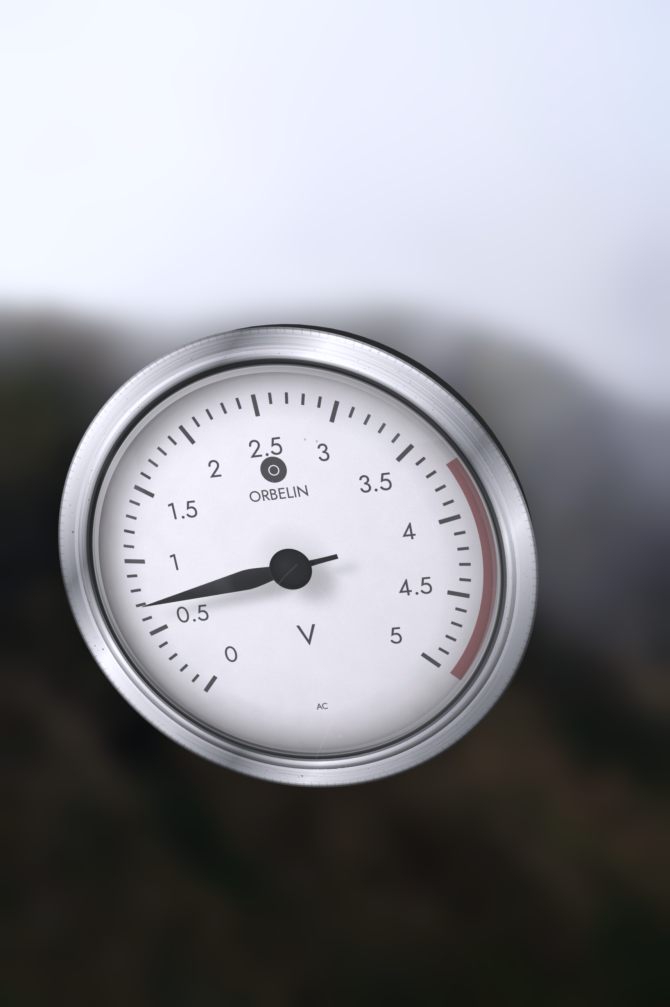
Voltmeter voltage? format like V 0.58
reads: V 0.7
